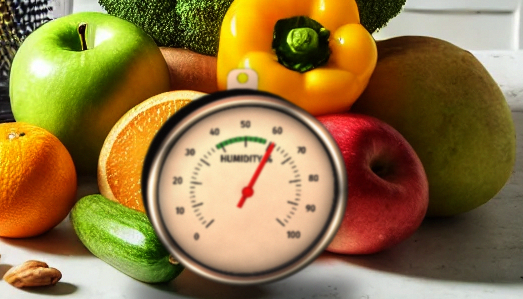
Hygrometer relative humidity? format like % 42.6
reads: % 60
